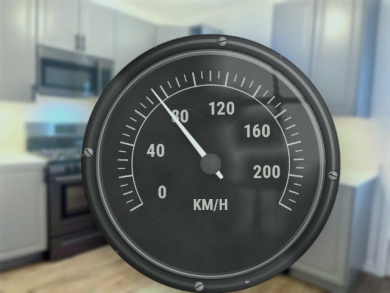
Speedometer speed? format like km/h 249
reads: km/h 75
